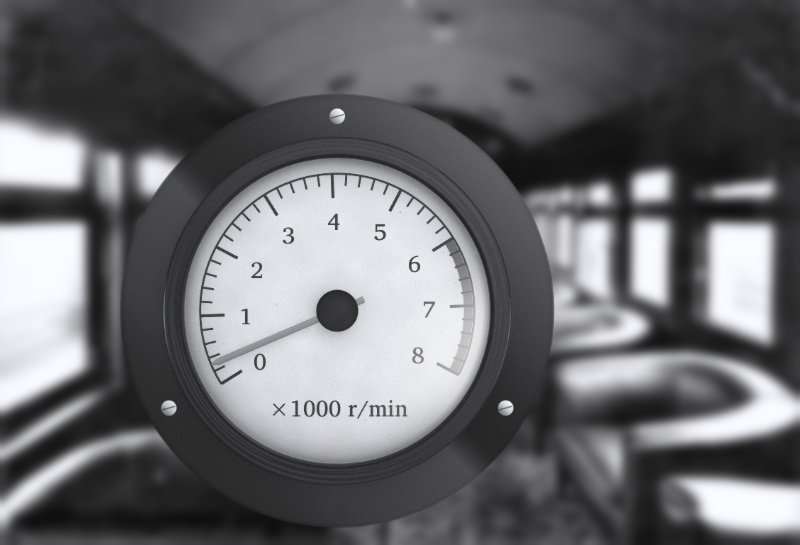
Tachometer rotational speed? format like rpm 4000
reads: rpm 300
